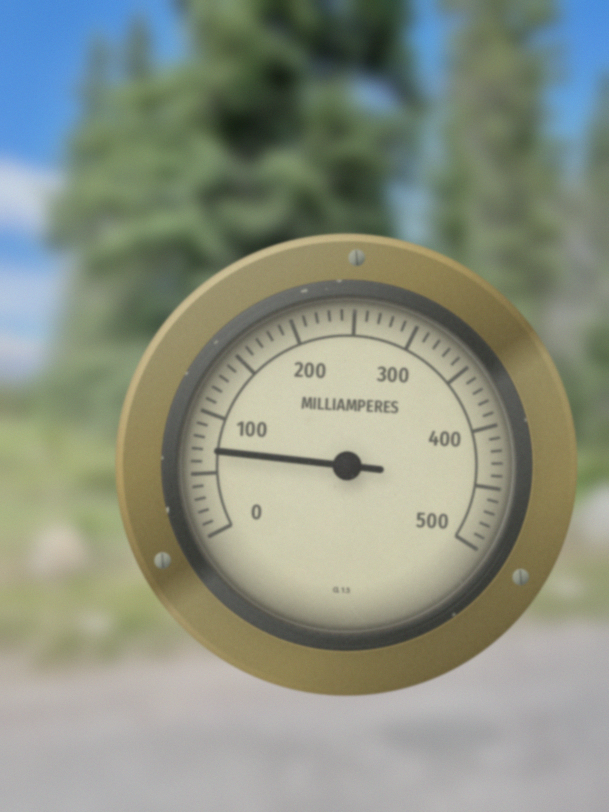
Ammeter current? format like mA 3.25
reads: mA 70
